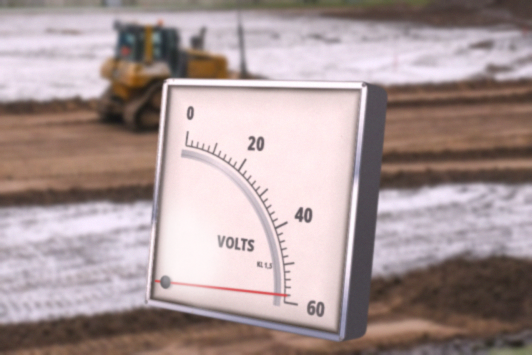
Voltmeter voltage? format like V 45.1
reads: V 58
